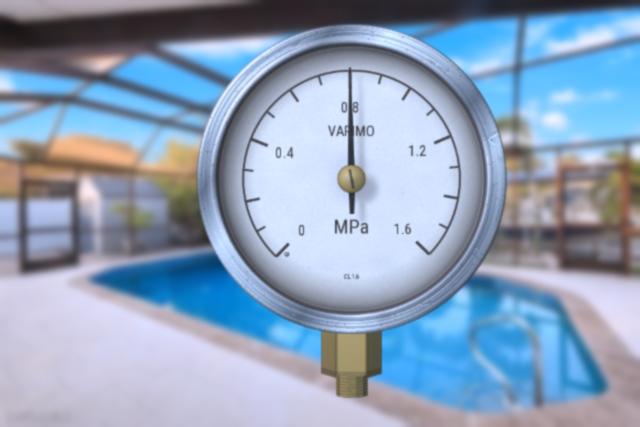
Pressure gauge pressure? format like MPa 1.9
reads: MPa 0.8
